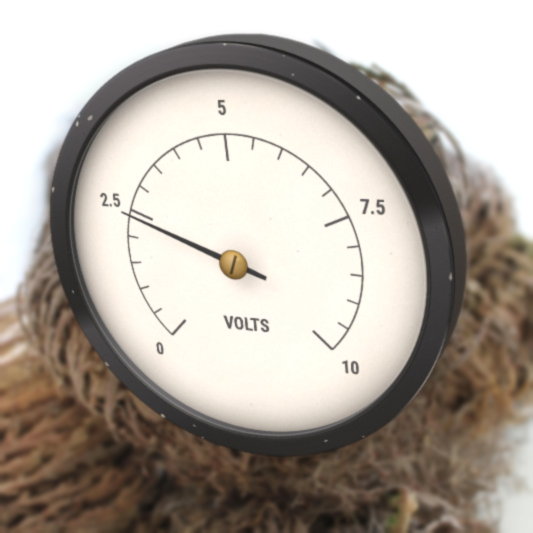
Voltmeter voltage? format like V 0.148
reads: V 2.5
